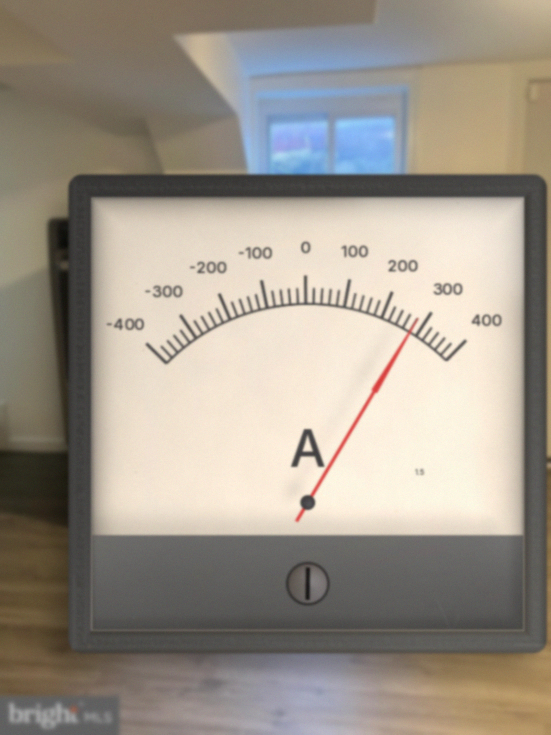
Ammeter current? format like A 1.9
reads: A 280
